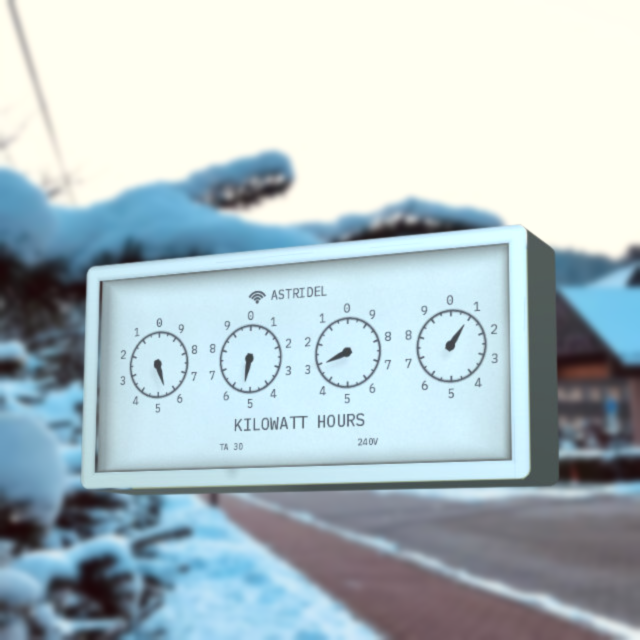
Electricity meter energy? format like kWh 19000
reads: kWh 5531
